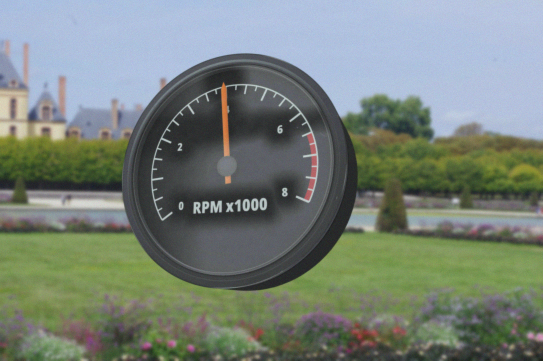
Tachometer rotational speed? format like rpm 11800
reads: rpm 4000
